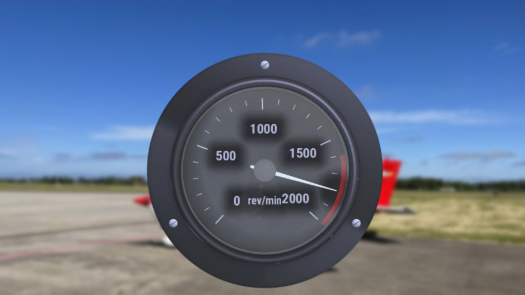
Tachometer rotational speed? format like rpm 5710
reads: rpm 1800
